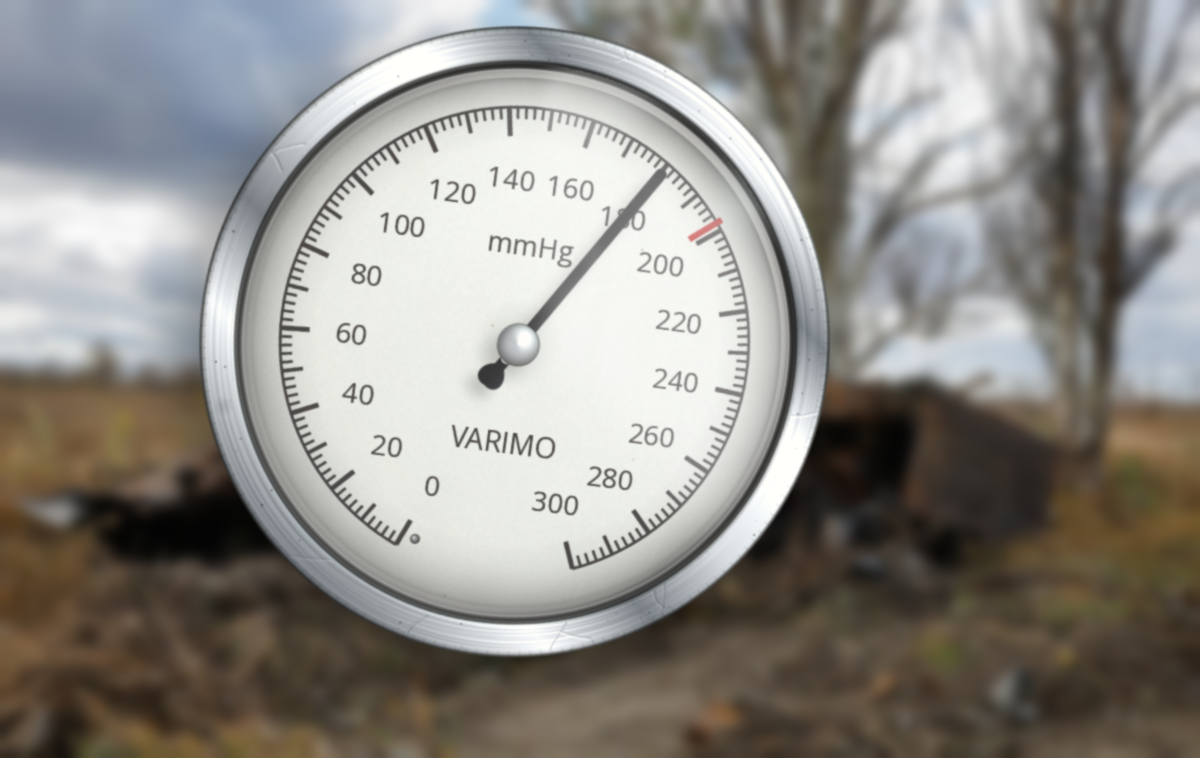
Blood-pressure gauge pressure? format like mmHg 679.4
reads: mmHg 180
